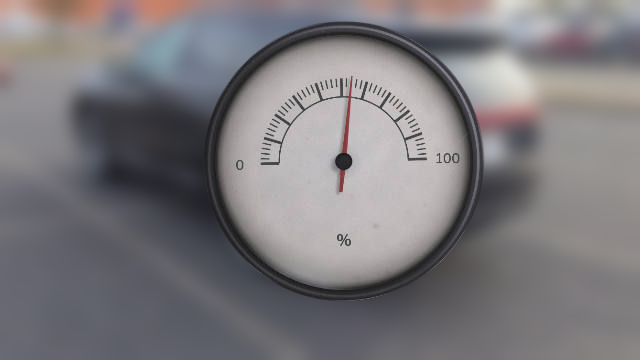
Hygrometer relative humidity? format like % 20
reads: % 54
